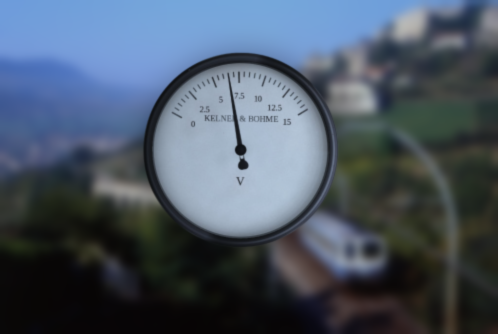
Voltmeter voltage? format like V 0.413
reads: V 6.5
